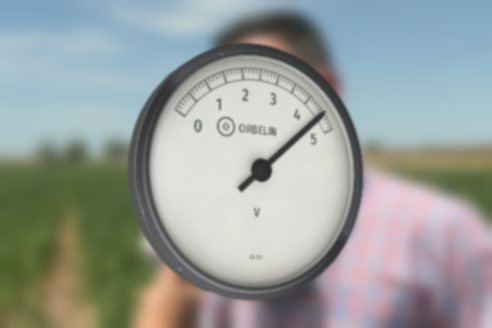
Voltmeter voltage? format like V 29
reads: V 4.5
